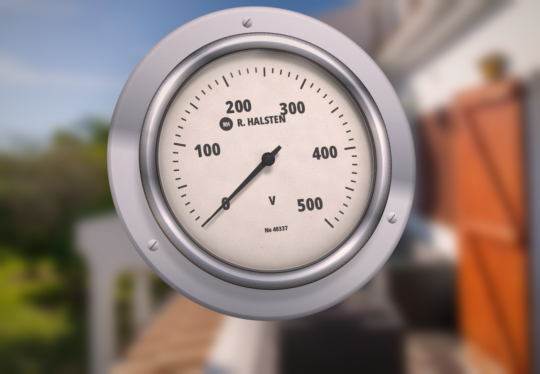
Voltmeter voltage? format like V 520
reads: V 0
